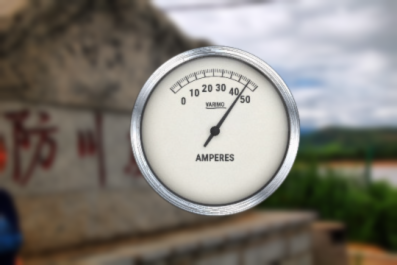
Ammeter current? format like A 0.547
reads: A 45
